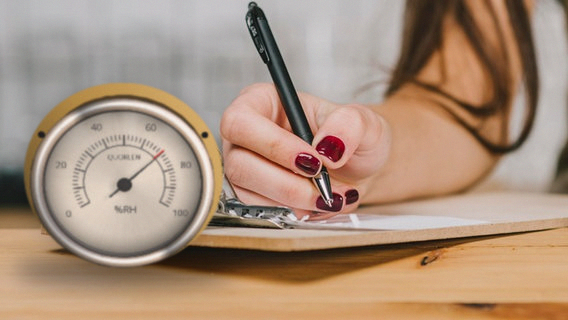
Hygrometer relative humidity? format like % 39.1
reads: % 70
